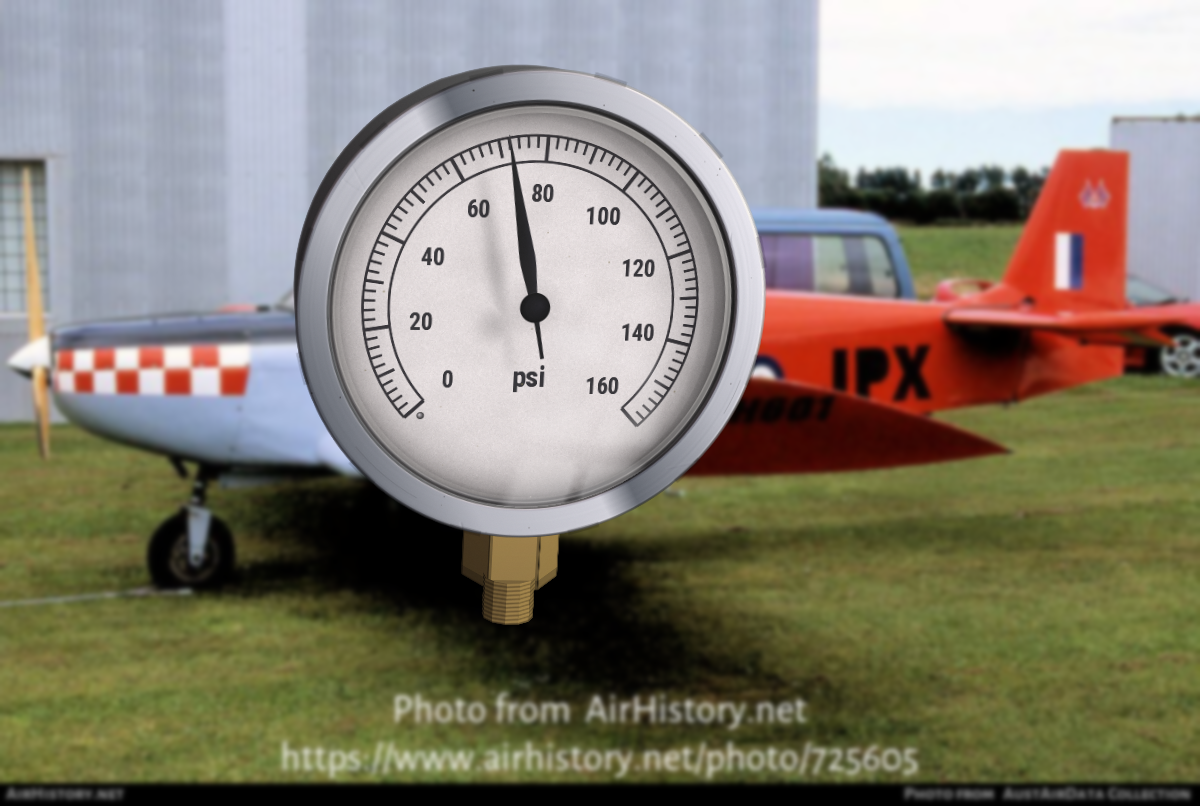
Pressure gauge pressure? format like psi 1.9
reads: psi 72
